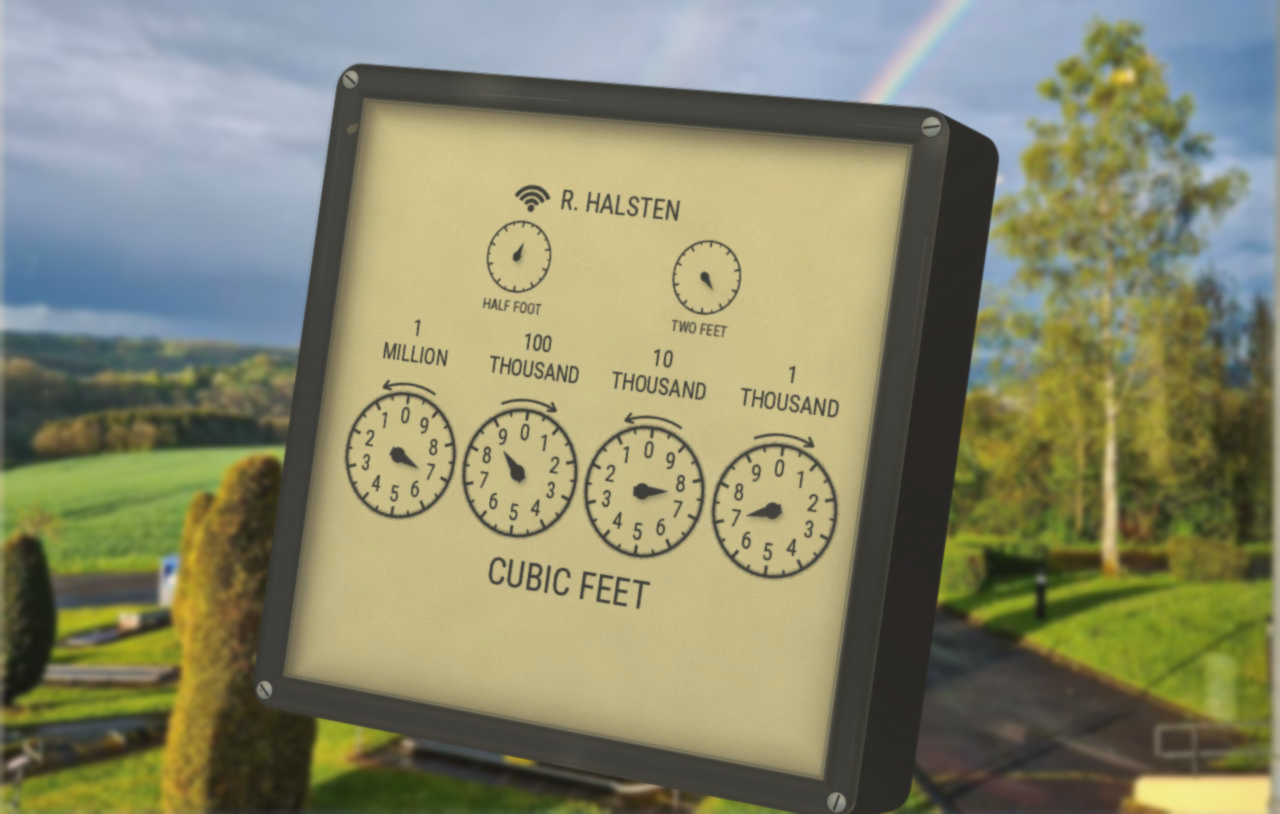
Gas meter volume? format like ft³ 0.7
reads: ft³ 687700
